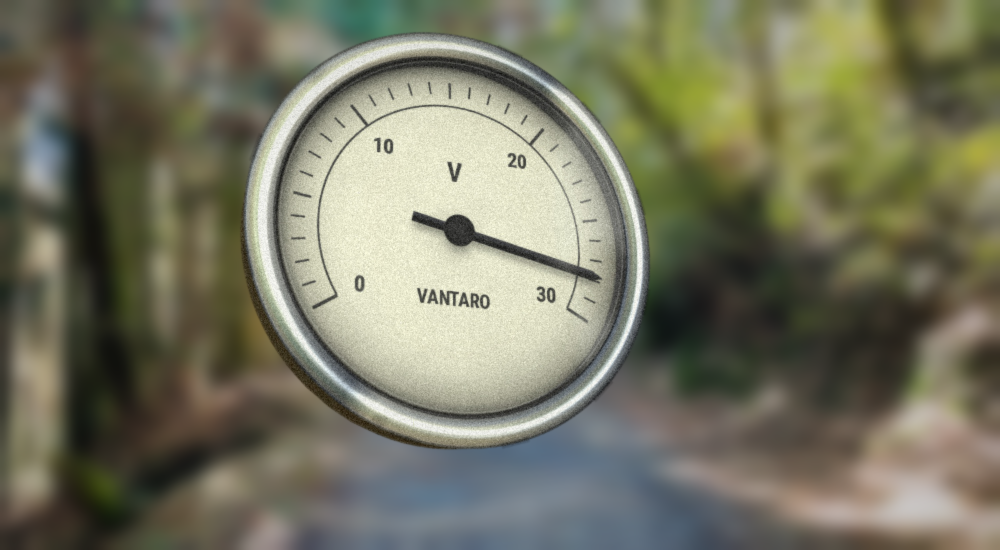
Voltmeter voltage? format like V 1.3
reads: V 28
